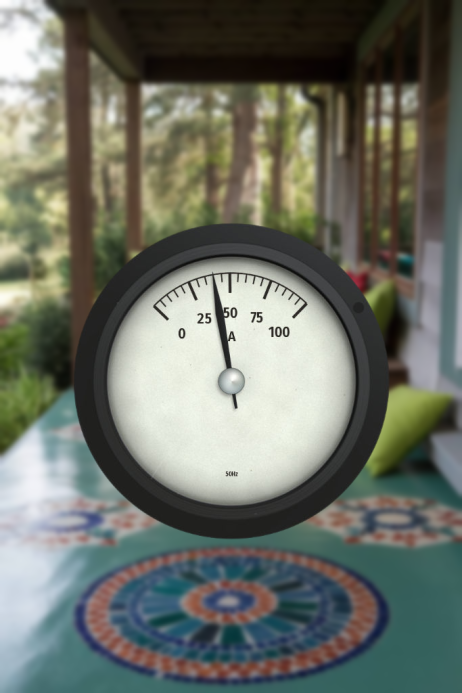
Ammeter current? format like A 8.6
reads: A 40
